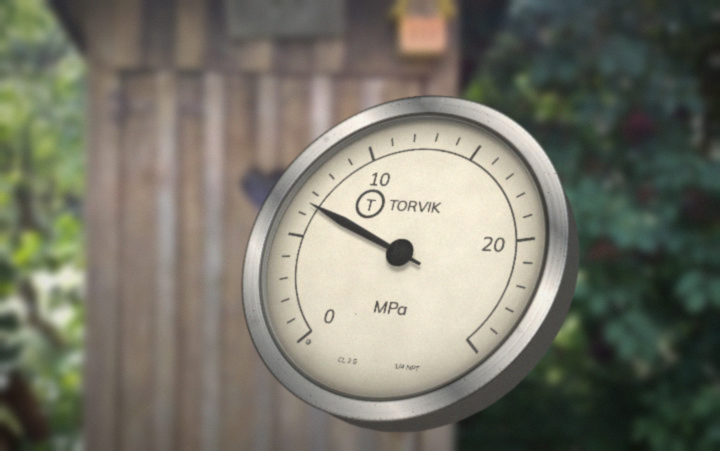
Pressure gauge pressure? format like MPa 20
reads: MPa 6.5
